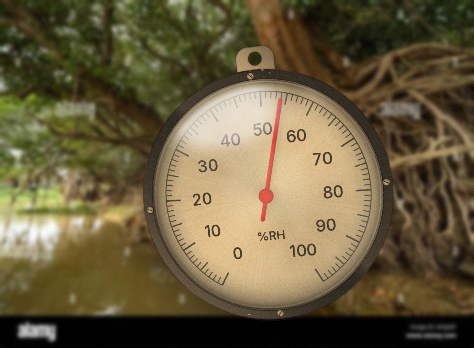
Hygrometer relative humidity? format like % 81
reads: % 54
